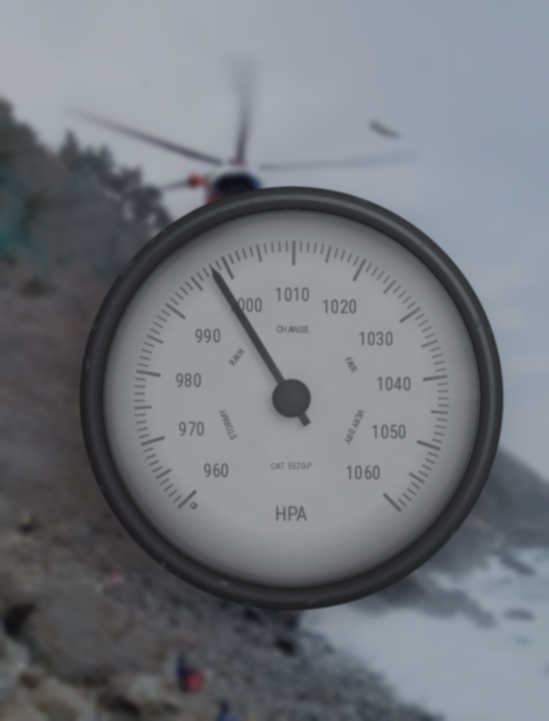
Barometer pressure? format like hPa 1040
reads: hPa 998
